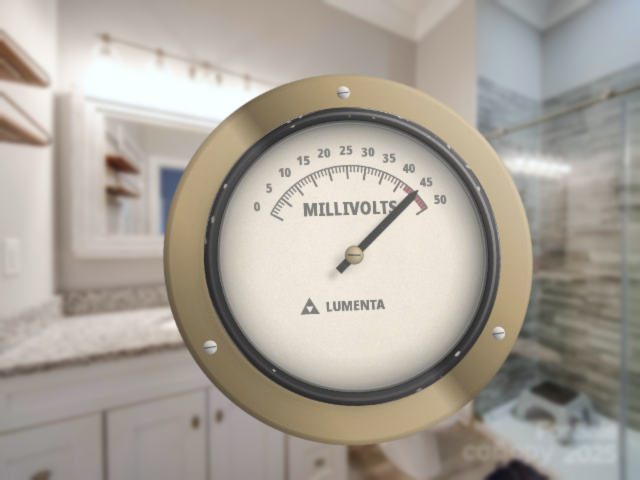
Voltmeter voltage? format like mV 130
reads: mV 45
